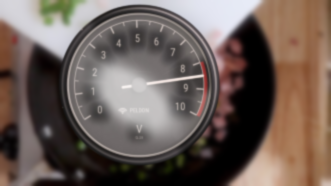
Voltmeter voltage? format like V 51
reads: V 8.5
